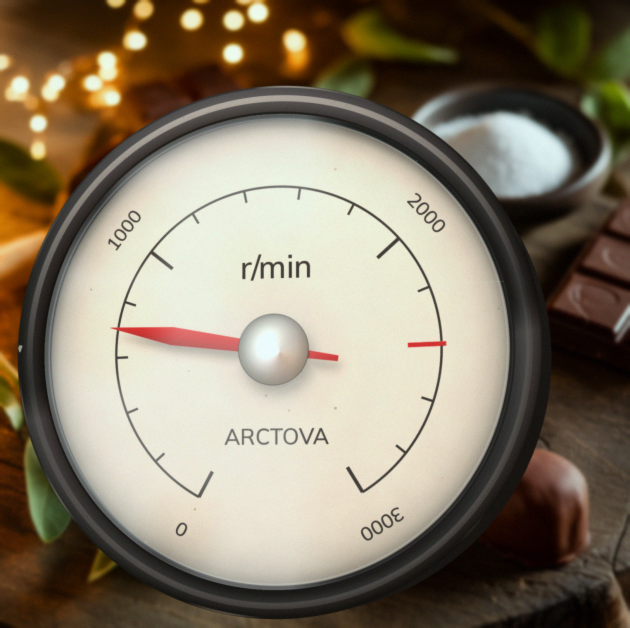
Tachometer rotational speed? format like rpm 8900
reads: rpm 700
